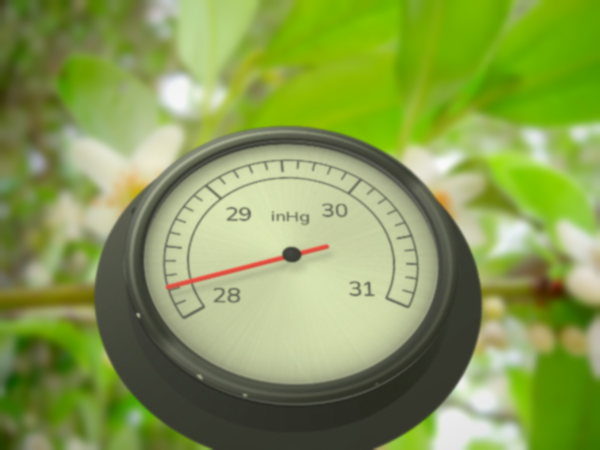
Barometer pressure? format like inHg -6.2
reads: inHg 28.2
